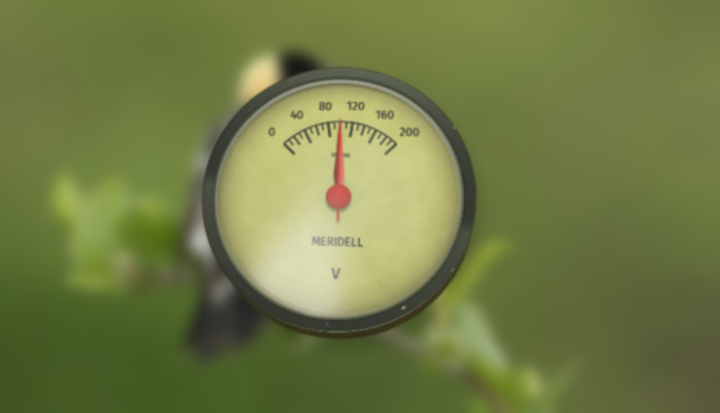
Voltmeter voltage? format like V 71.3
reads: V 100
